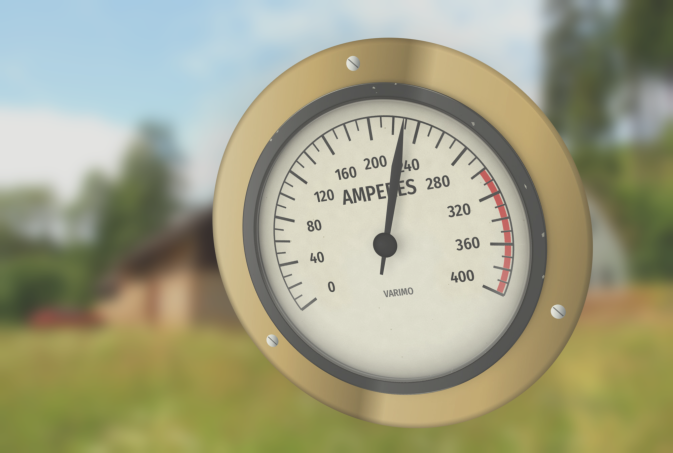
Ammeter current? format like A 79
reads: A 230
